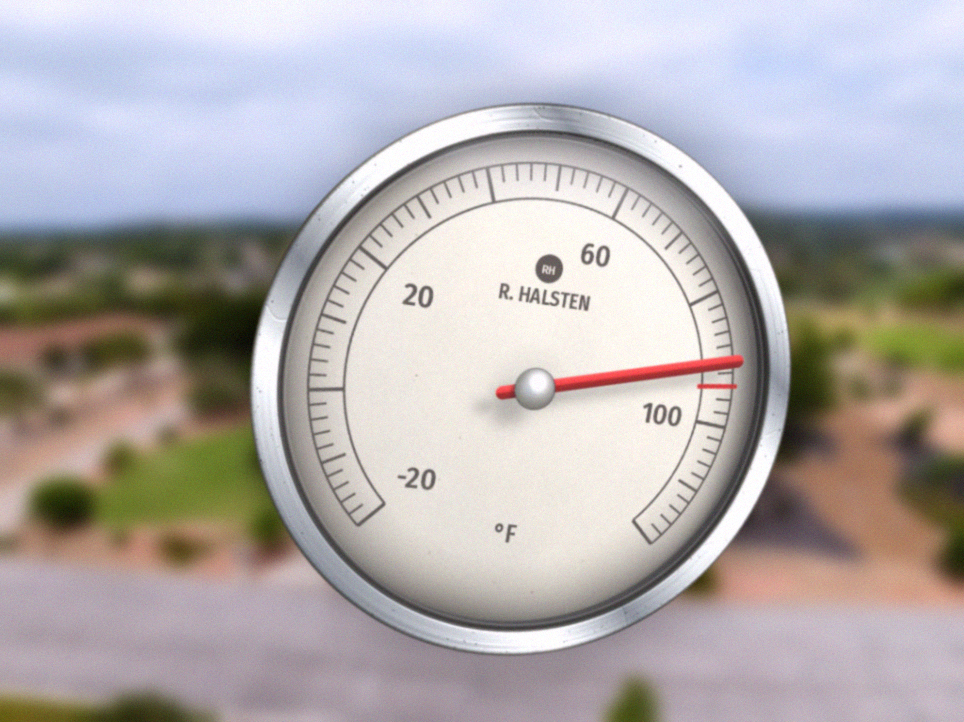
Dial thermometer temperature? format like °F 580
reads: °F 90
